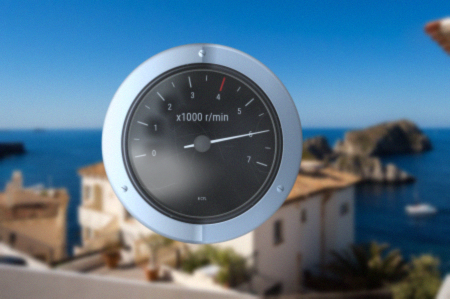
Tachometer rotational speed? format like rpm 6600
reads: rpm 6000
